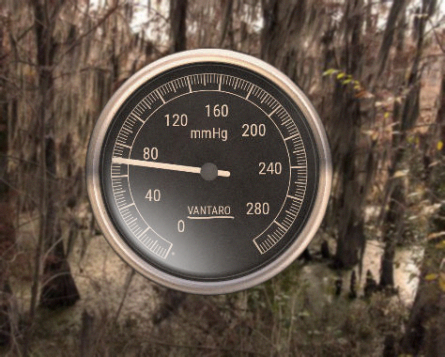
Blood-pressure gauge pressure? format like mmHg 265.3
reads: mmHg 70
